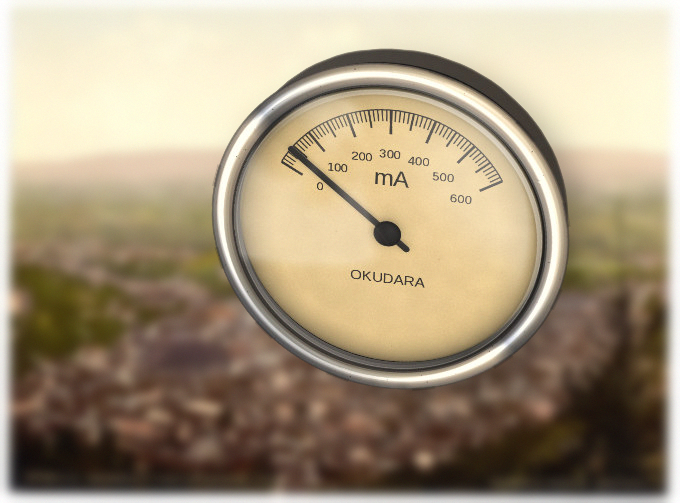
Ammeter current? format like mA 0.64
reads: mA 50
